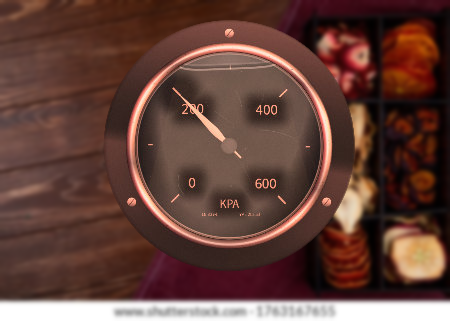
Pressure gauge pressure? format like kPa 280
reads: kPa 200
